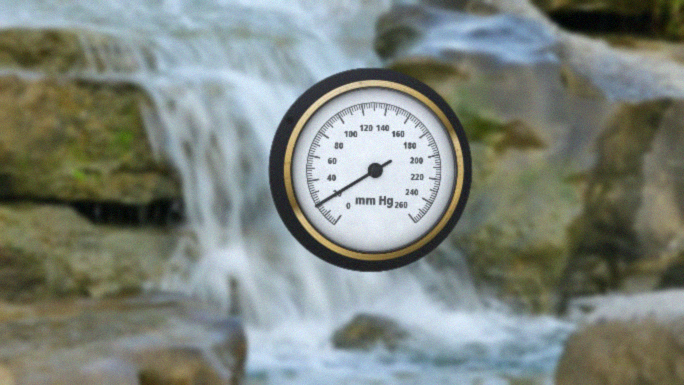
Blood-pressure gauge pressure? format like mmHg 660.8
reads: mmHg 20
